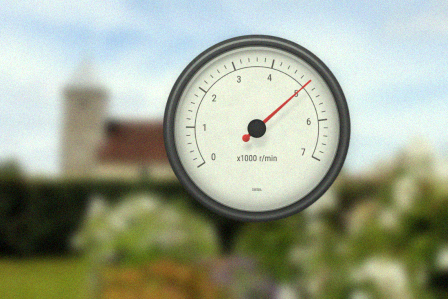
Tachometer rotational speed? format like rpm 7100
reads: rpm 5000
